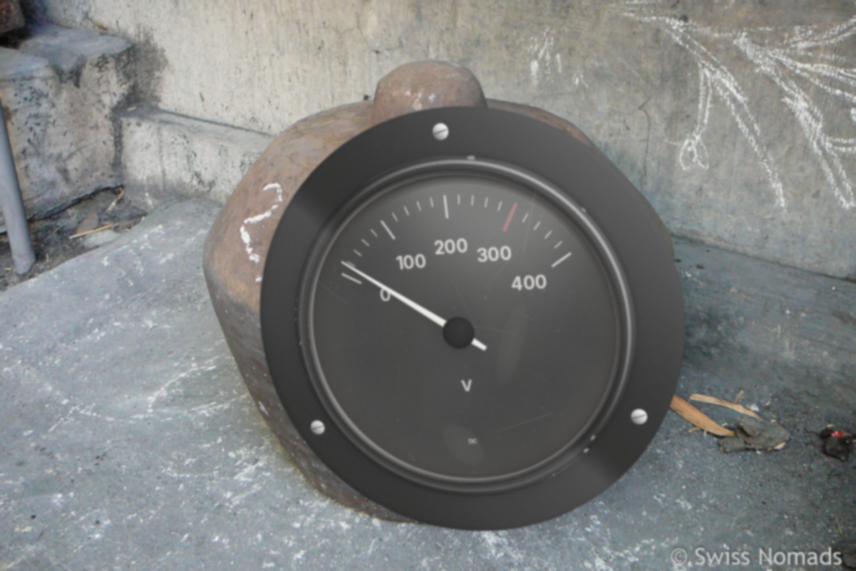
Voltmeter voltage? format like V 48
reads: V 20
